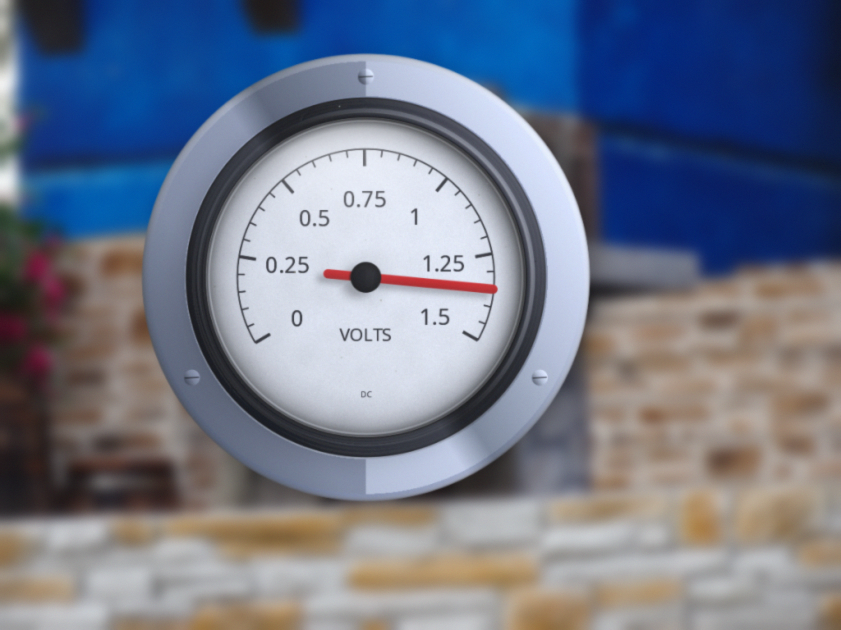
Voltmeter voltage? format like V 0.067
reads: V 1.35
